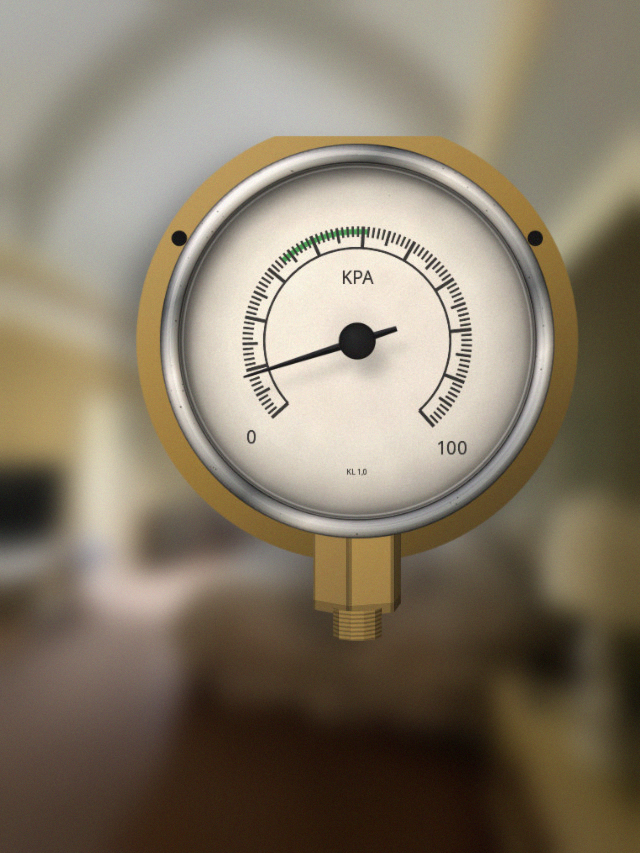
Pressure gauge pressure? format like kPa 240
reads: kPa 9
